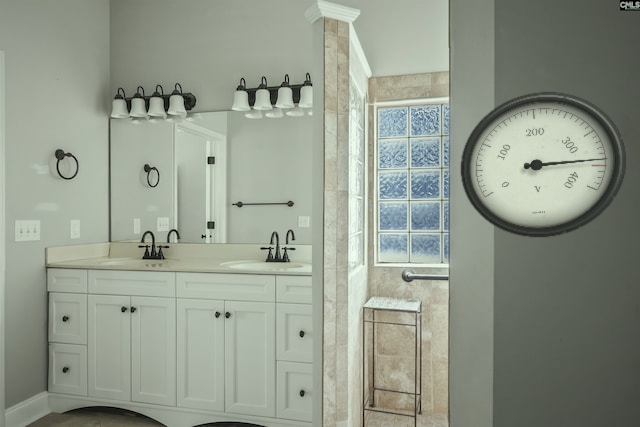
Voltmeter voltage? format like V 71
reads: V 350
